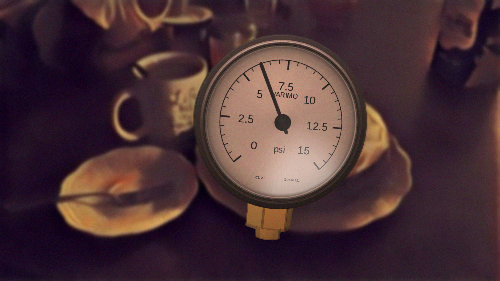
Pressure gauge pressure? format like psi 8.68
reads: psi 6
